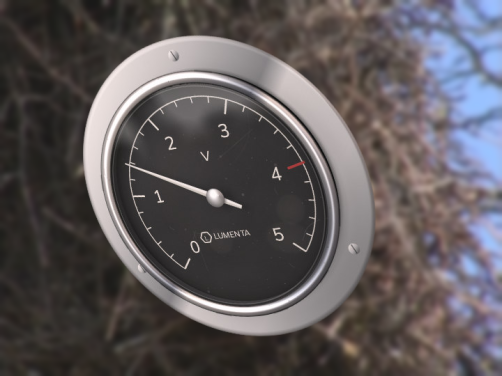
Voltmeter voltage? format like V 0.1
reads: V 1.4
